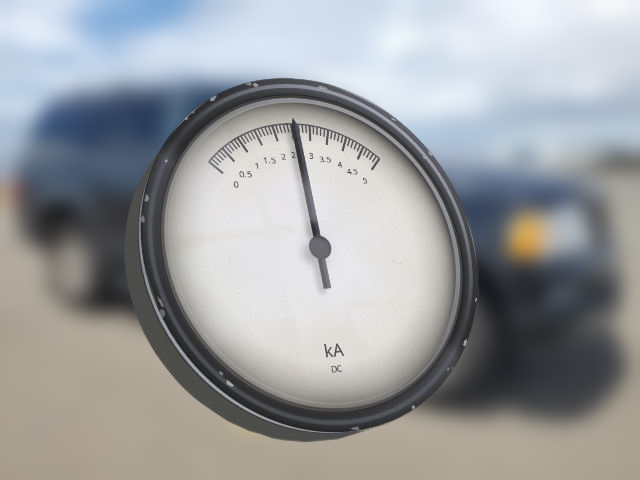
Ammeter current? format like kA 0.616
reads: kA 2.5
